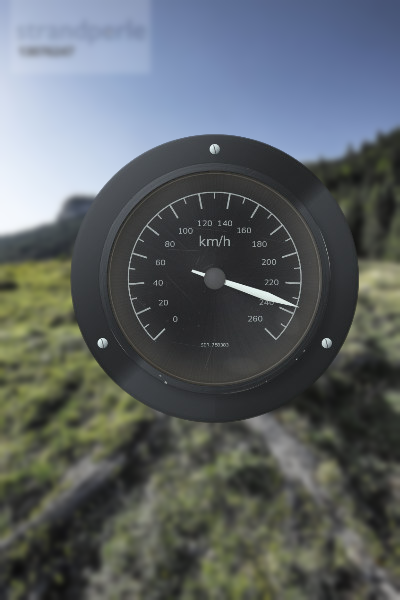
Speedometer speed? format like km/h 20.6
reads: km/h 235
